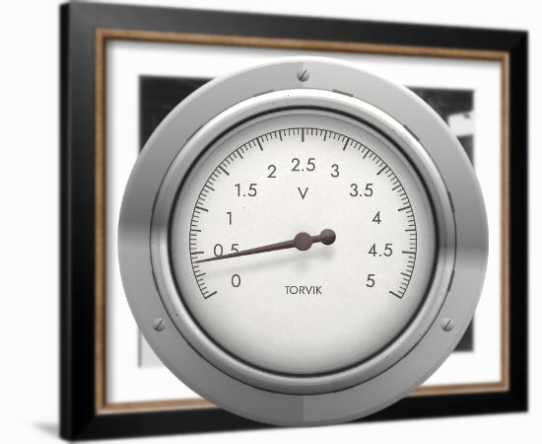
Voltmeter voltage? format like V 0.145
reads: V 0.4
